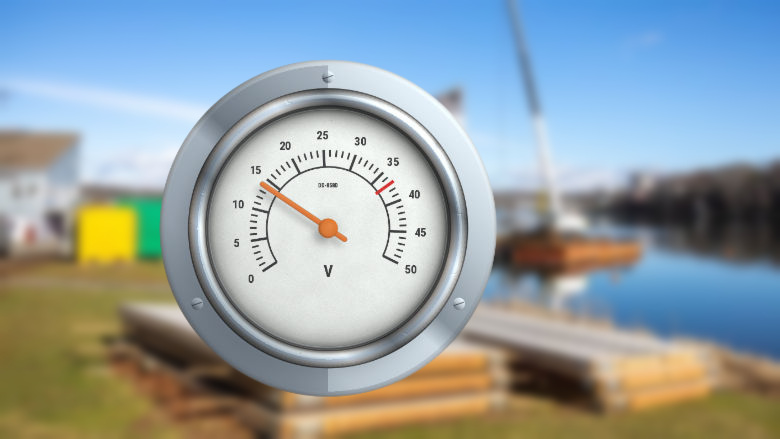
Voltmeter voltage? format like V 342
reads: V 14
